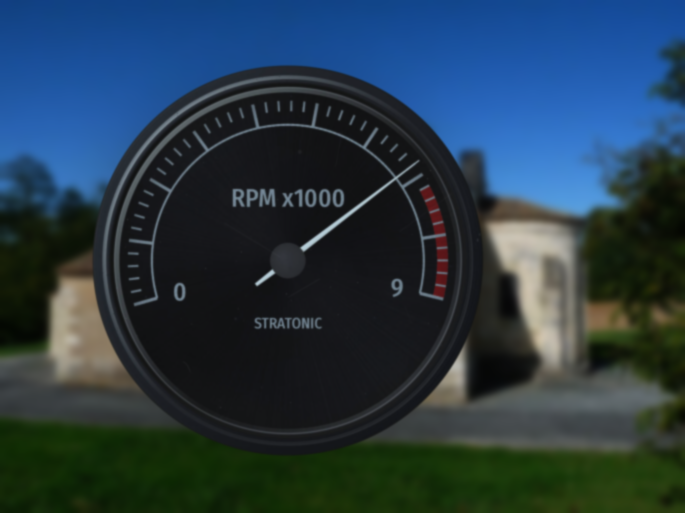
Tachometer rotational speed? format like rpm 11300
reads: rpm 6800
